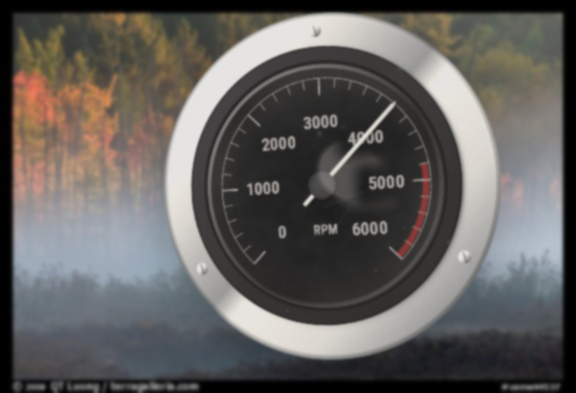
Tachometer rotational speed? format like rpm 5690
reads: rpm 4000
